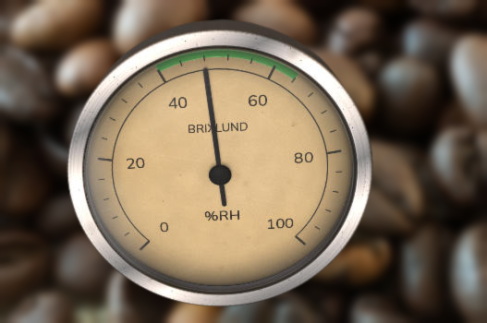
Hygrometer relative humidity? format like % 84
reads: % 48
